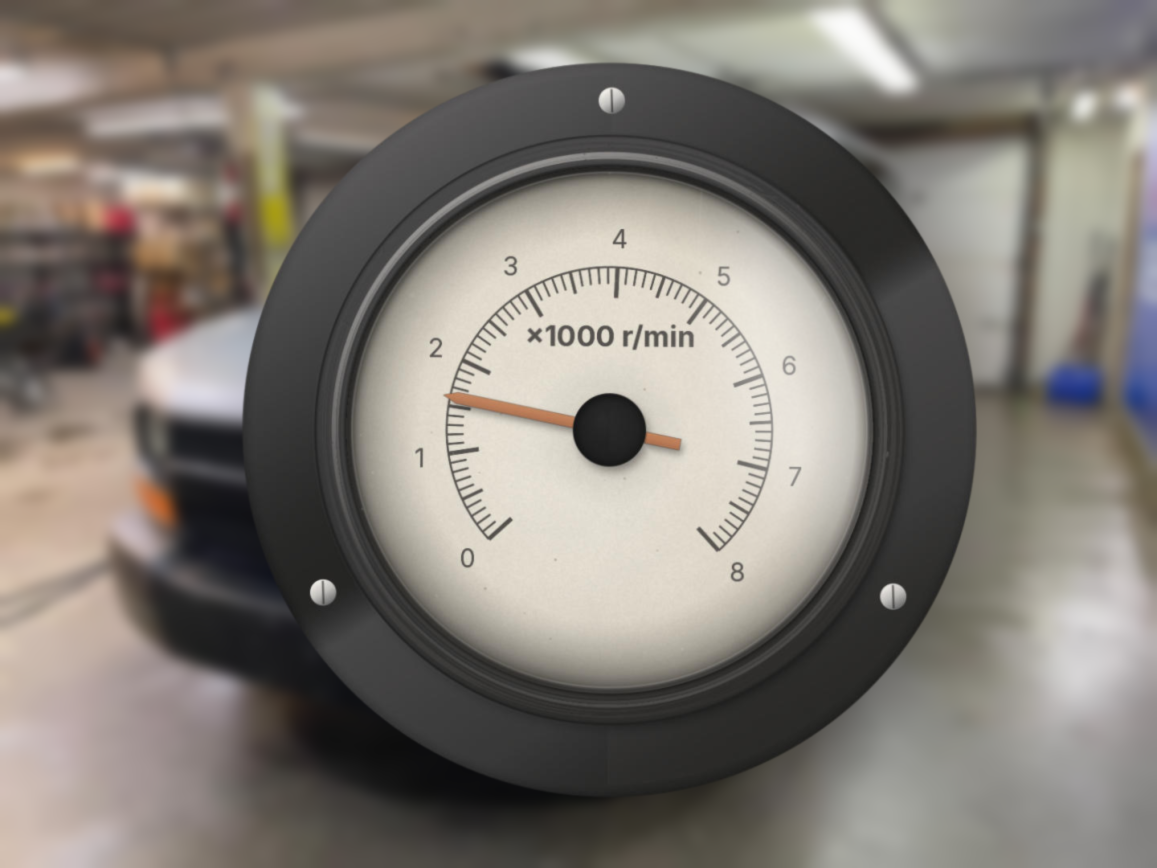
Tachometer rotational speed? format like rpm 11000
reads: rpm 1600
